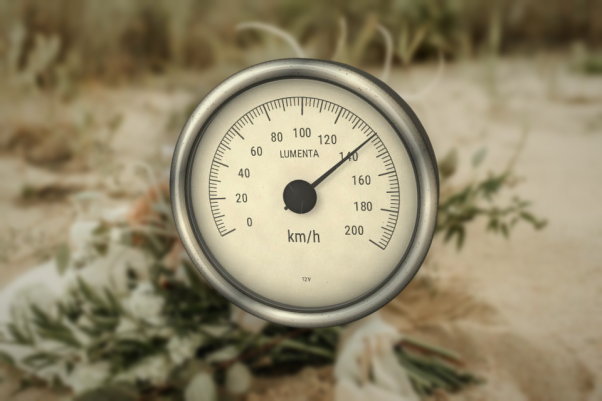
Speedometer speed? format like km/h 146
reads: km/h 140
